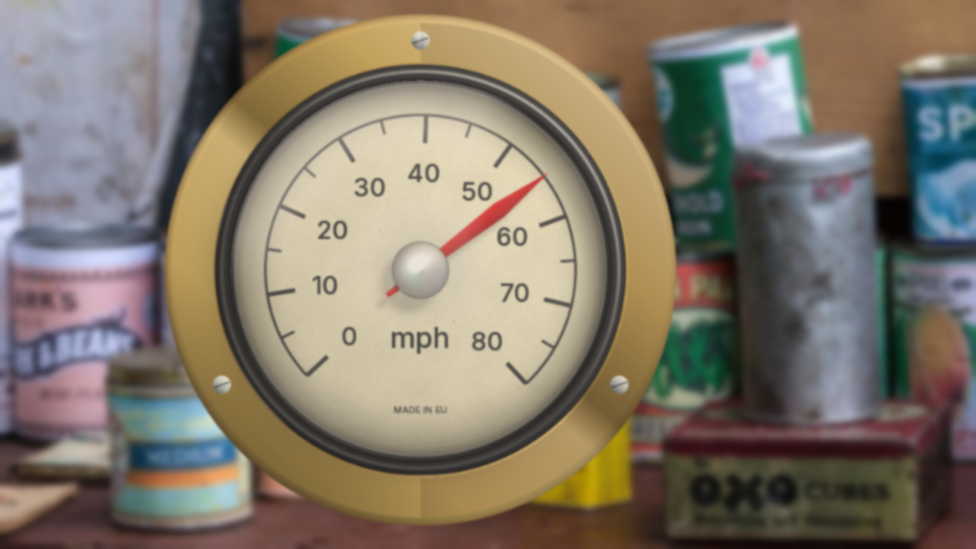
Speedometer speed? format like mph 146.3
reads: mph 55
